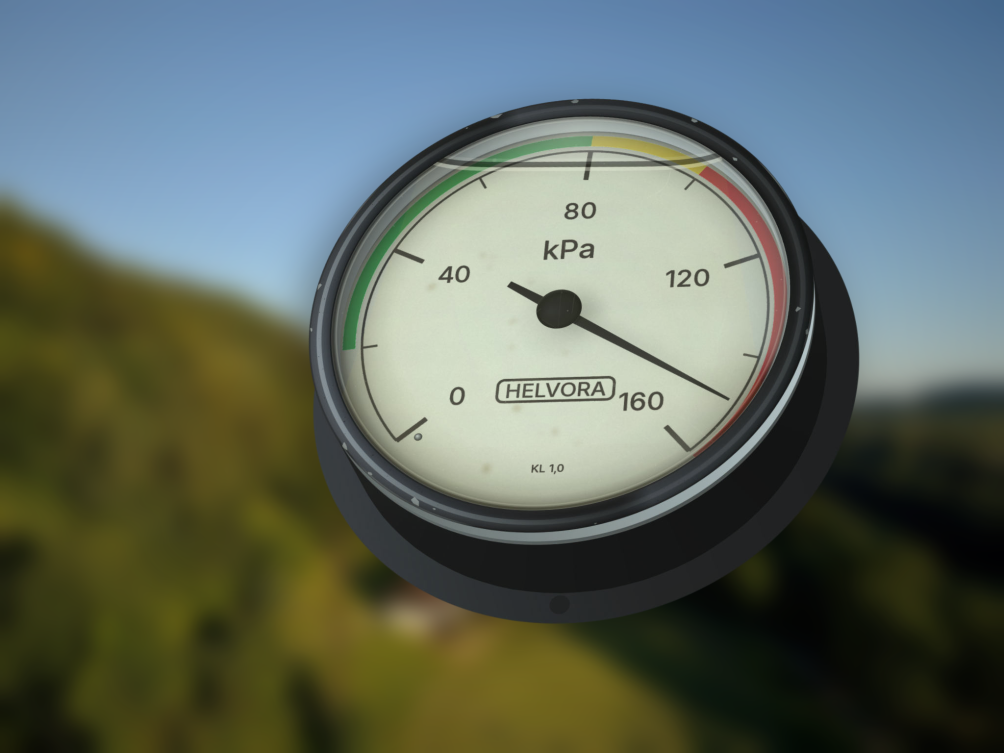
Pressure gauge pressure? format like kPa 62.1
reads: kPa 150
